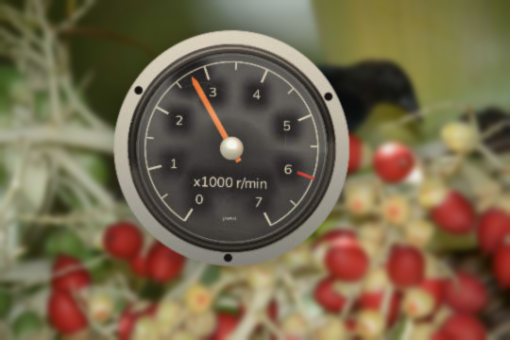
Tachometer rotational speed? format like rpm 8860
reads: rpm 2750
